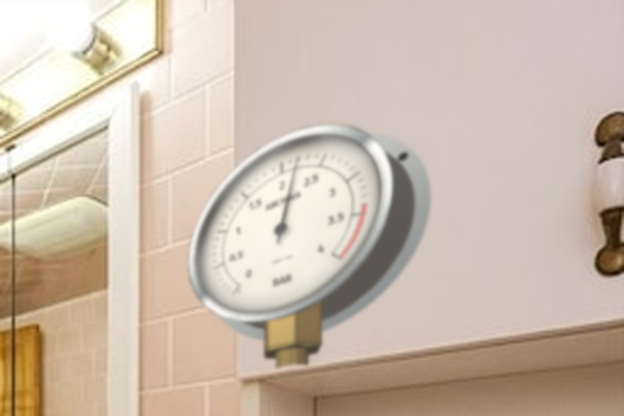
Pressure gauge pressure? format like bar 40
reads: bar 2.2
